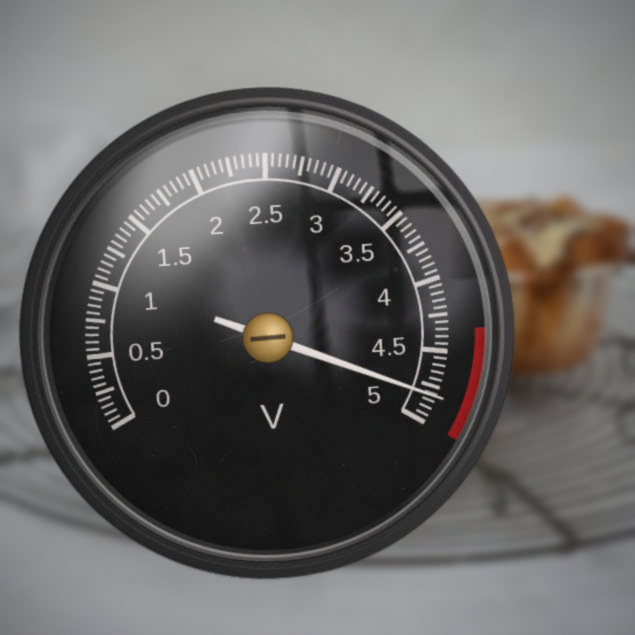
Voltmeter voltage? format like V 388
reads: V 4.8
